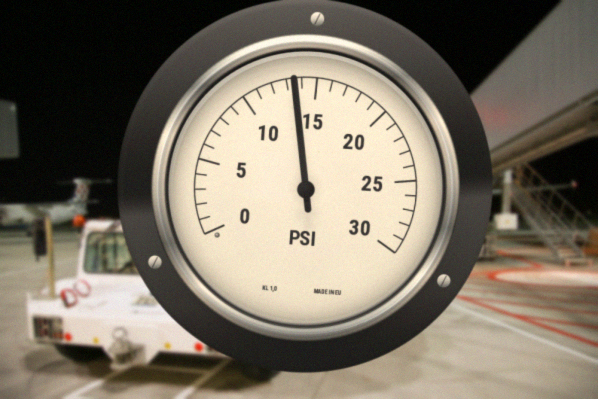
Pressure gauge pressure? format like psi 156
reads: psi 13.5
